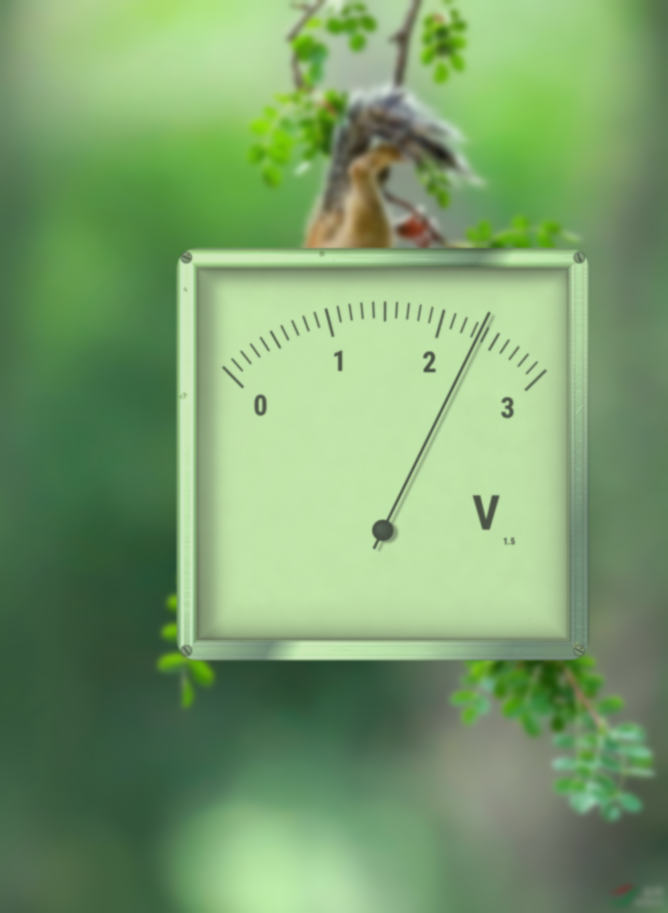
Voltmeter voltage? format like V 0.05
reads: V 2.35
